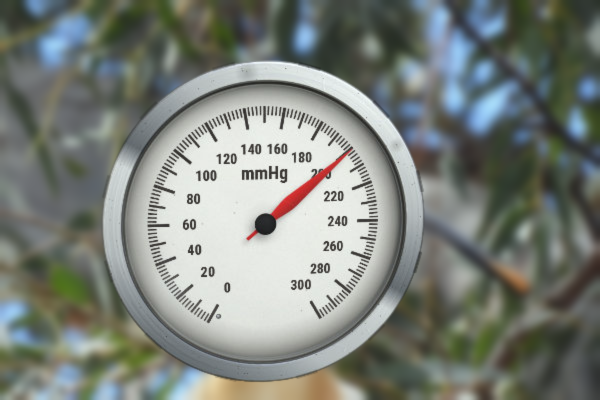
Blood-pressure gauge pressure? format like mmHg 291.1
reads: mmHg 200
